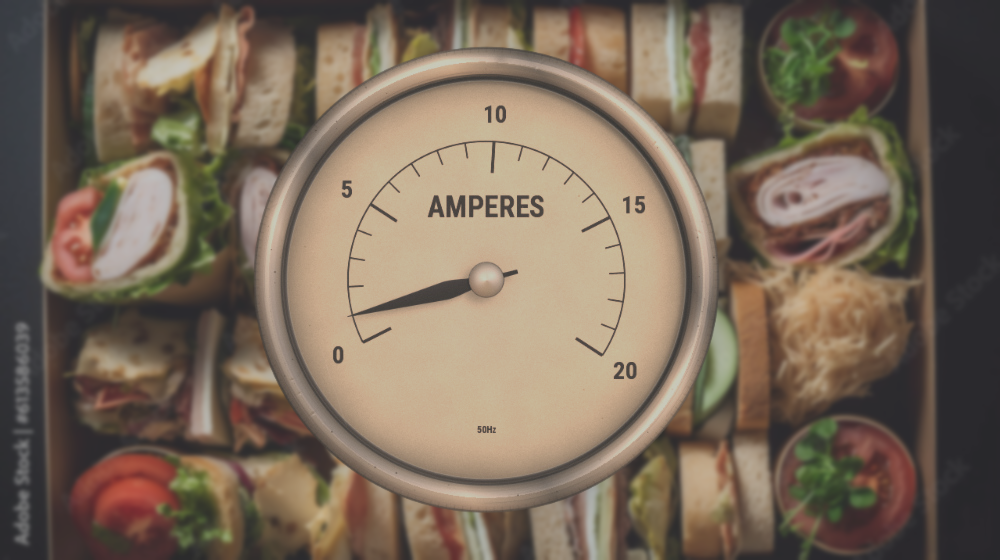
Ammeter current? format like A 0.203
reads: A 1
